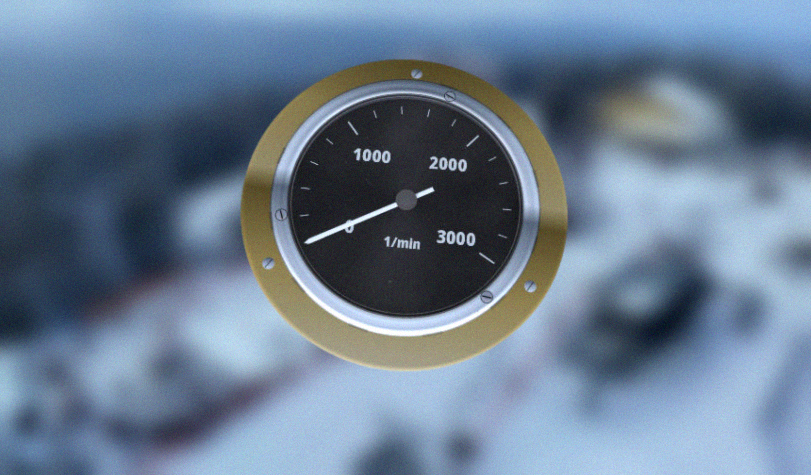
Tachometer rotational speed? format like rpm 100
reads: rpm 0
